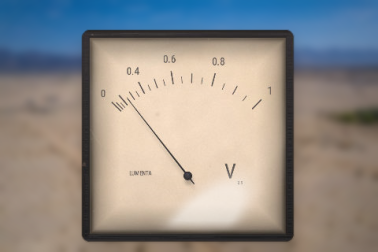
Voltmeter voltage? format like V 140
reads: V 0.25
